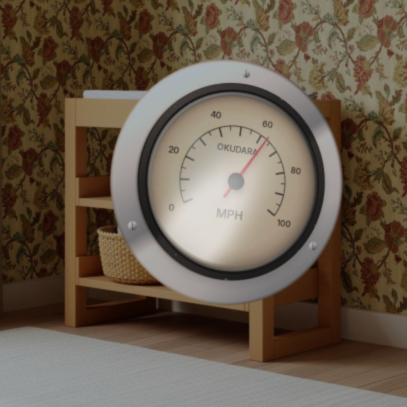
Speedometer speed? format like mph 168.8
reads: mph 62.5
